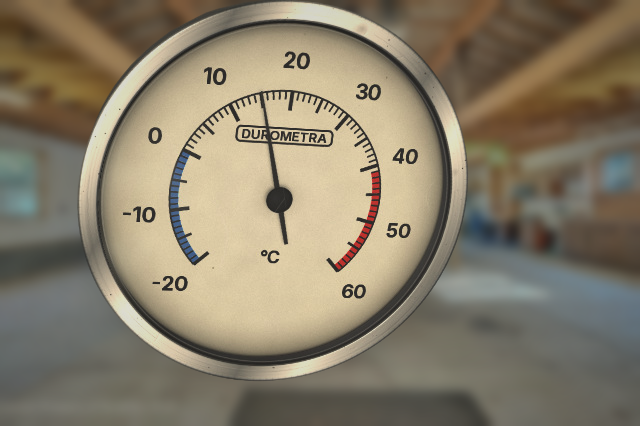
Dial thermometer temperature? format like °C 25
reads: °C 15
